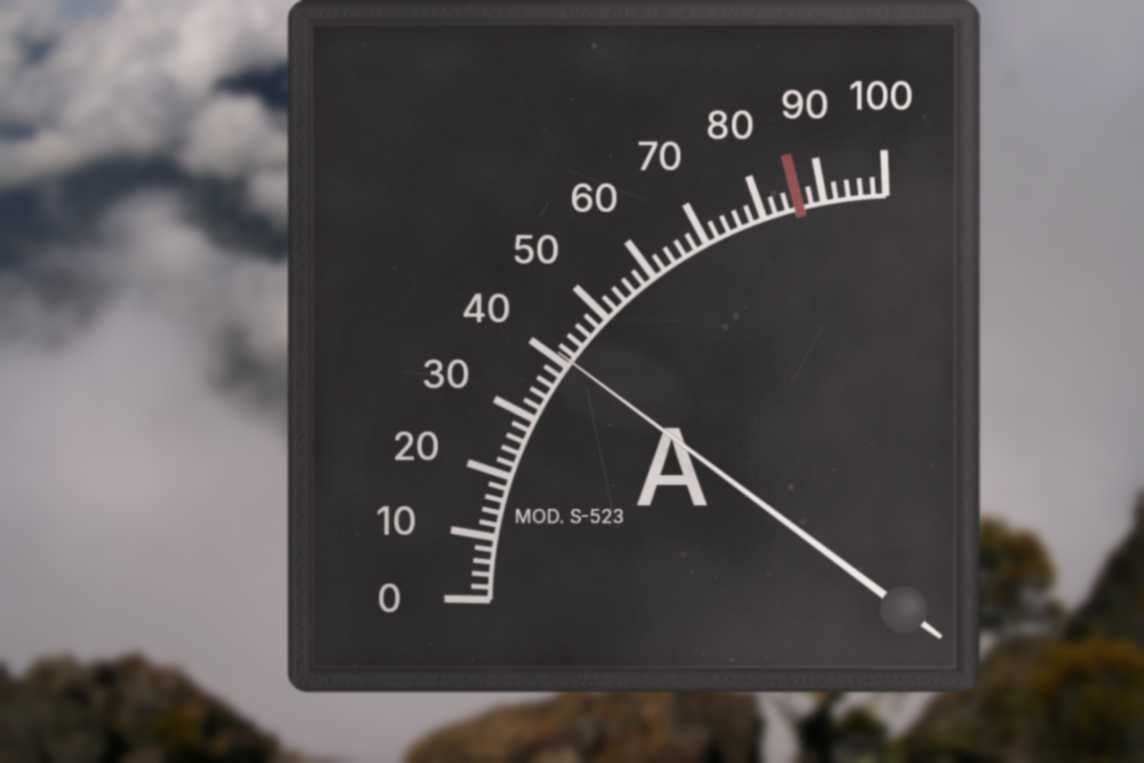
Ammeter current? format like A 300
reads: A 41
